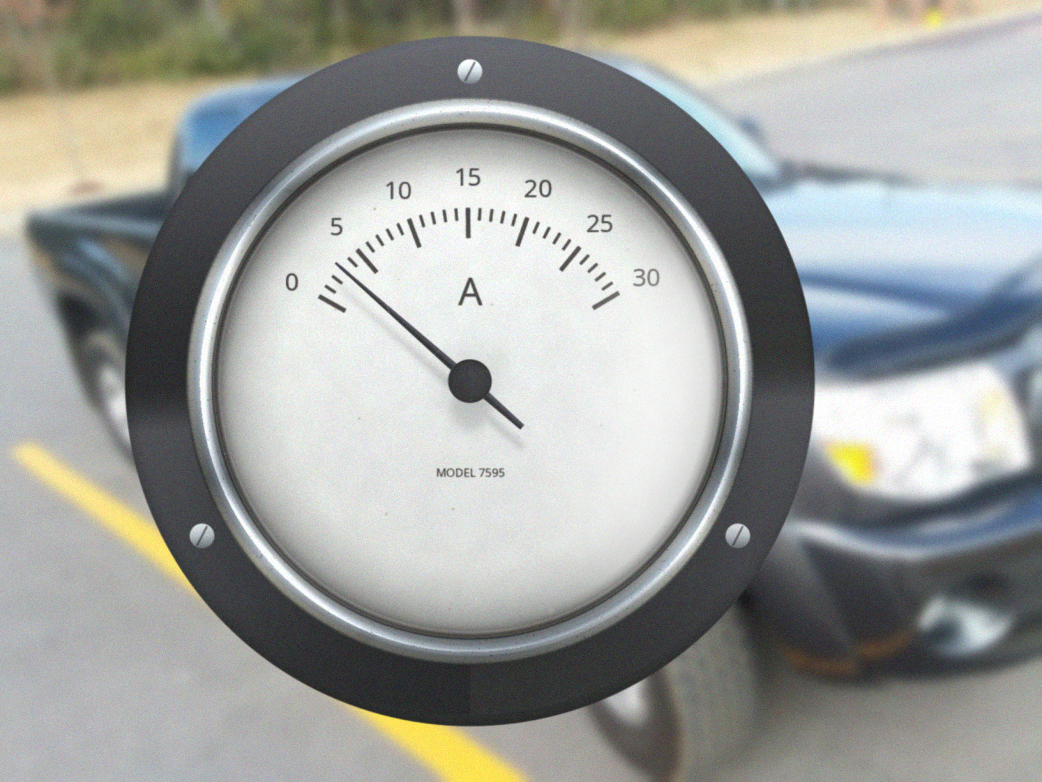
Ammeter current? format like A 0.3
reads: A 3
